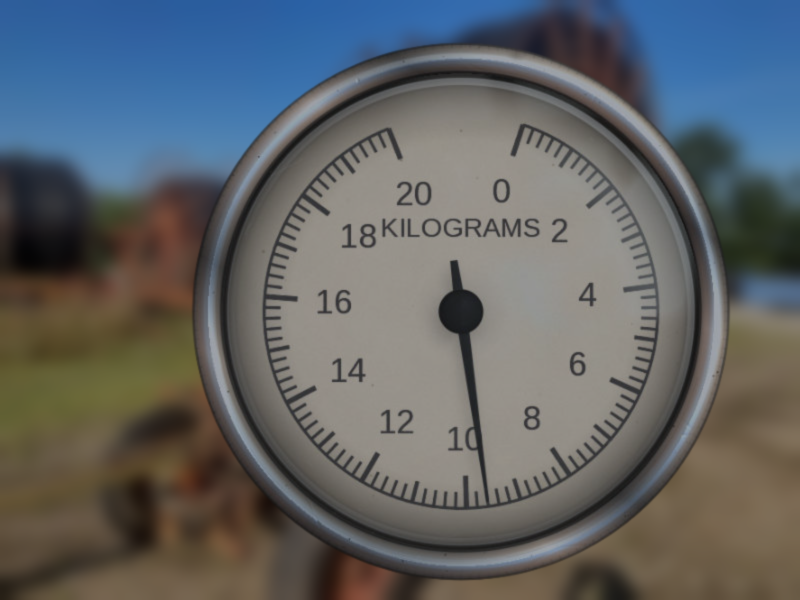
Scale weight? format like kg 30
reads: kg 9.6
